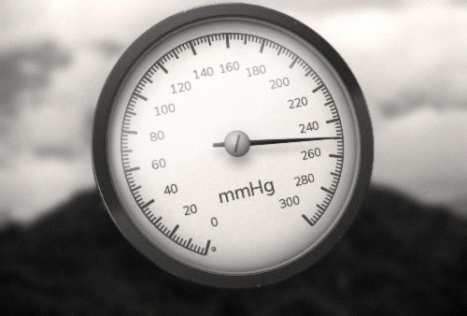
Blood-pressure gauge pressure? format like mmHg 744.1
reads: mmHg 250
